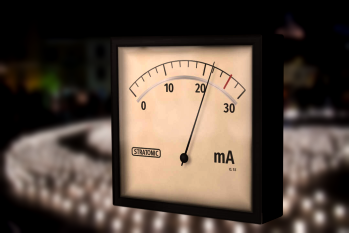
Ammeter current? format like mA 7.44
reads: mA 22
